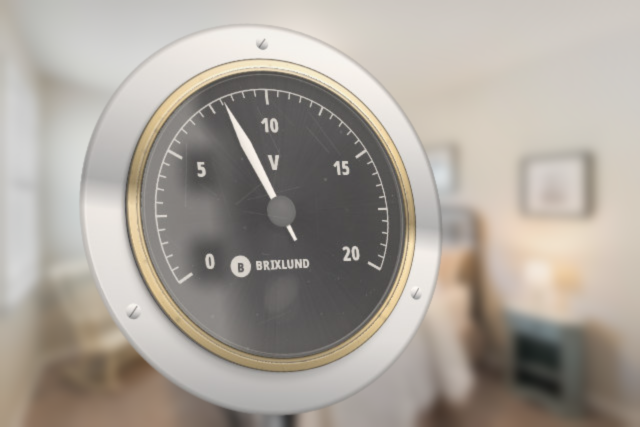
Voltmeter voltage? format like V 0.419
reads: V 8
